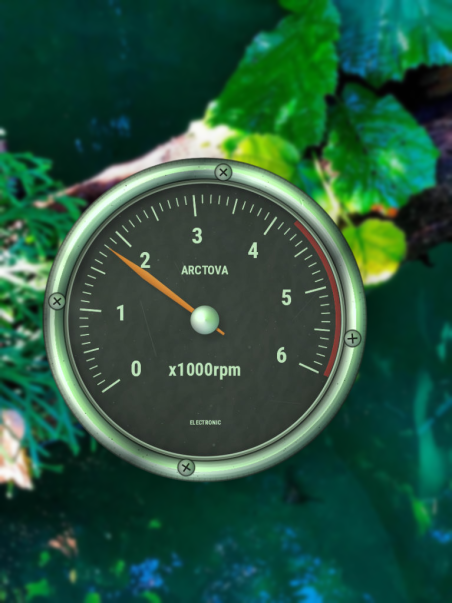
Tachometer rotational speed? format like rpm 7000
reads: rpm 1800
